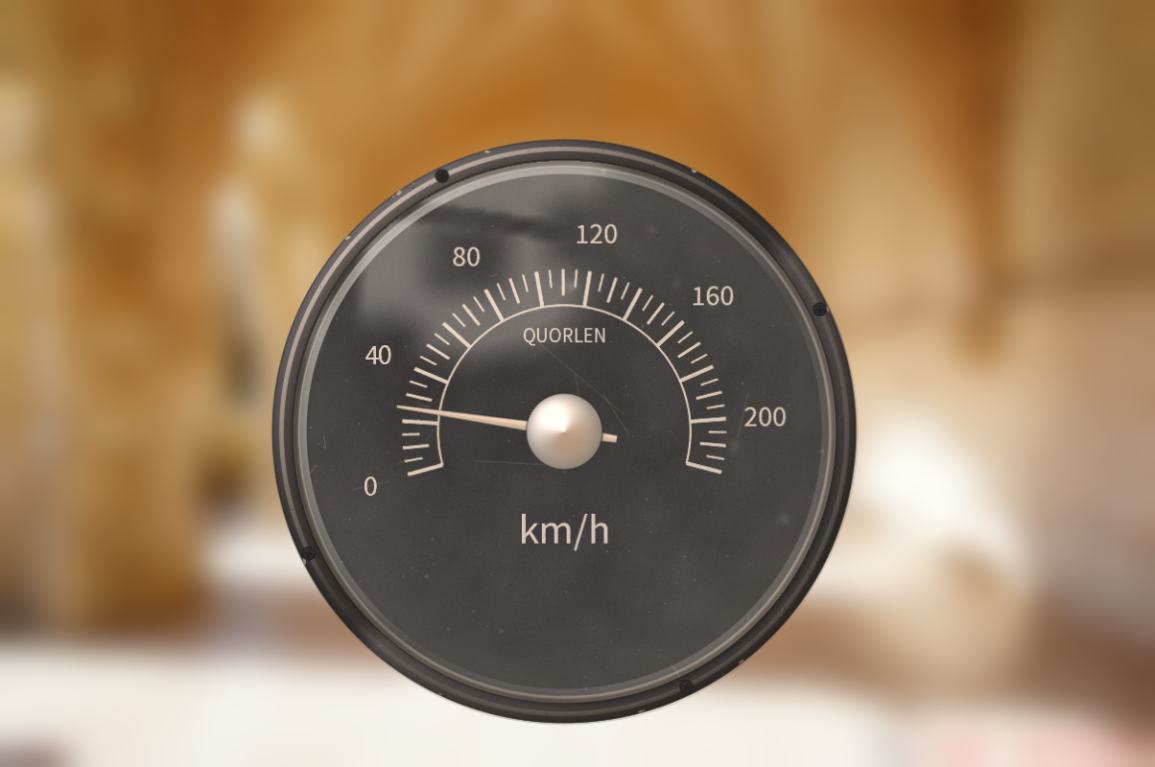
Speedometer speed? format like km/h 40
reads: km/h 25
